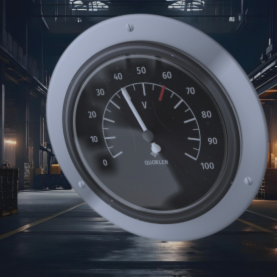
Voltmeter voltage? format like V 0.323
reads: V 40
